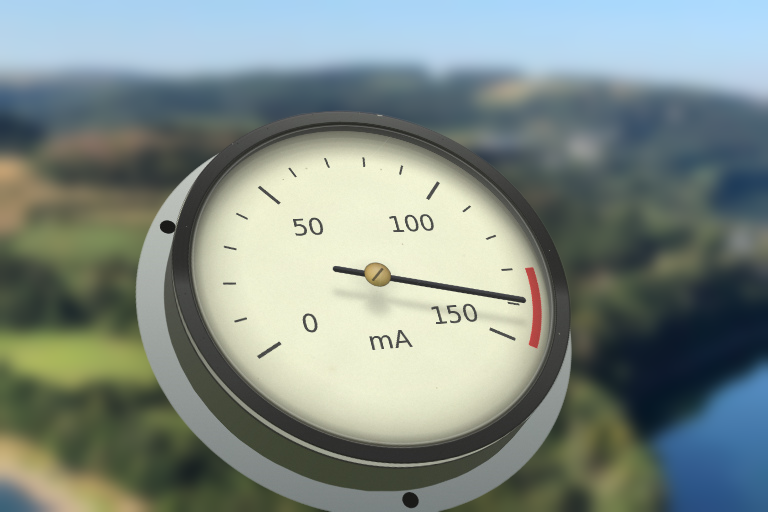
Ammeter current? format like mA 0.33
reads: mA 140
